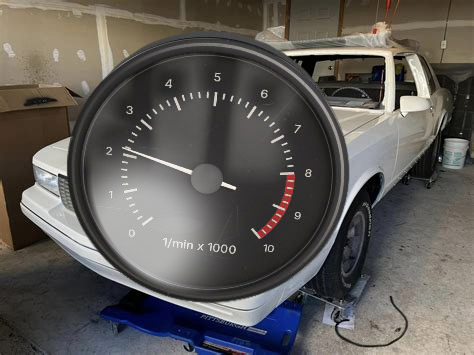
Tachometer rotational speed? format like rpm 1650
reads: rpm 2200
